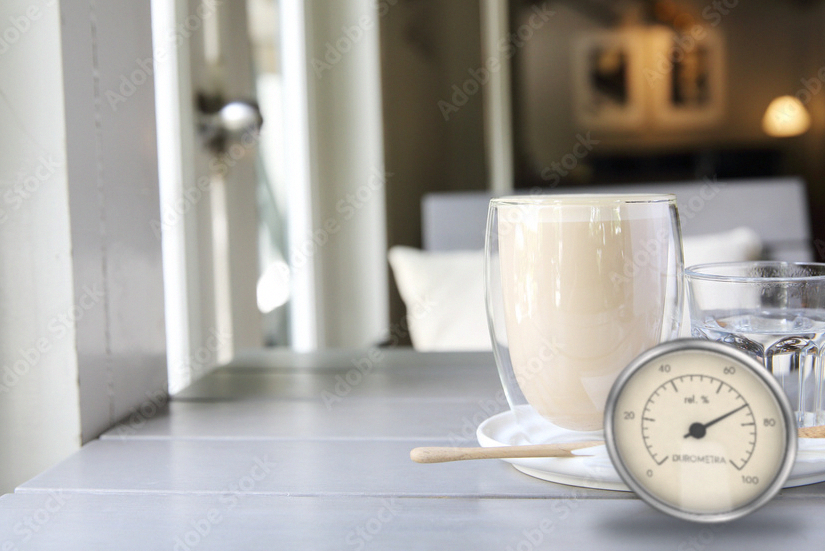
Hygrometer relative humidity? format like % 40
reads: % 72
